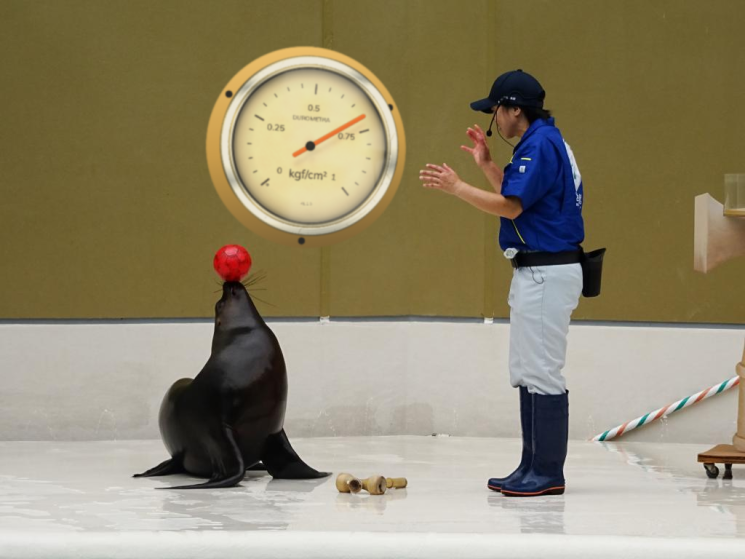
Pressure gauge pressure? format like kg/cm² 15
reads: kg/cm² 0.7
